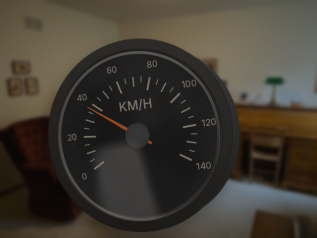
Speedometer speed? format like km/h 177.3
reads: km/h 37.5
